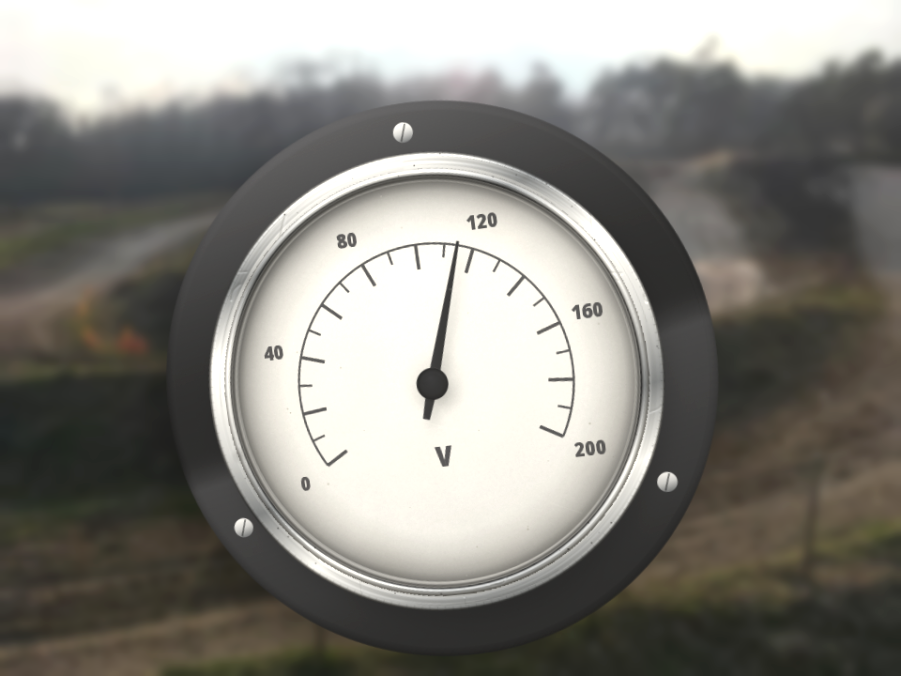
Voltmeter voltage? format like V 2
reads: V 115
